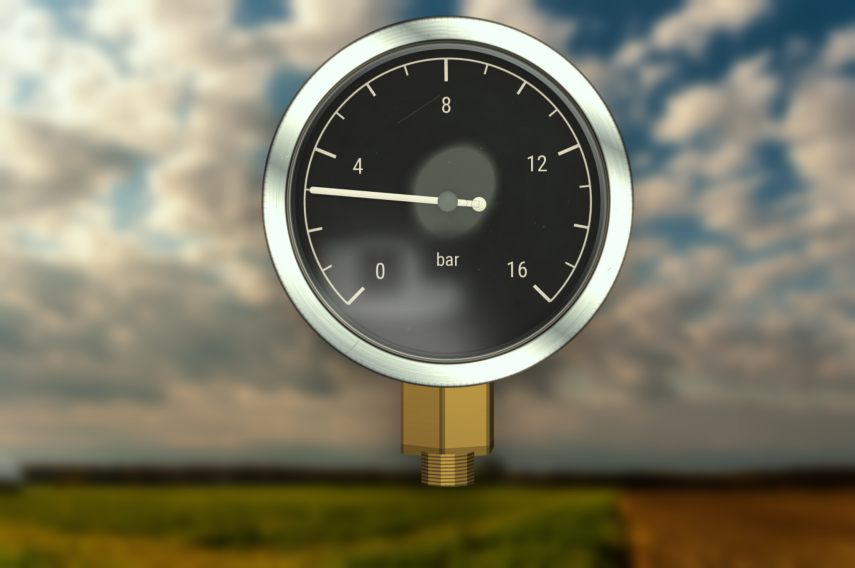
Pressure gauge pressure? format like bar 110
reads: bar 3
